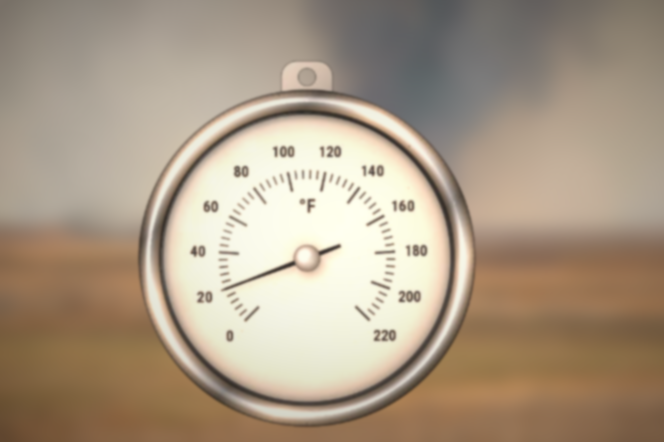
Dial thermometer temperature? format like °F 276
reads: °F 20
